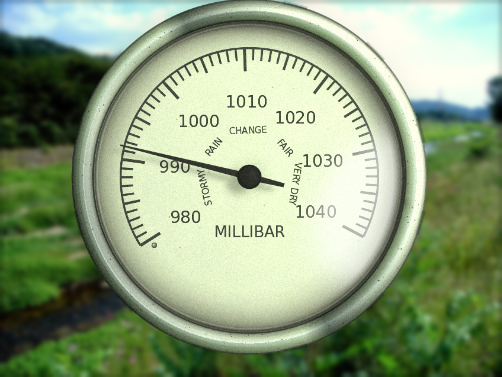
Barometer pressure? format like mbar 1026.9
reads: mbar 991.5
